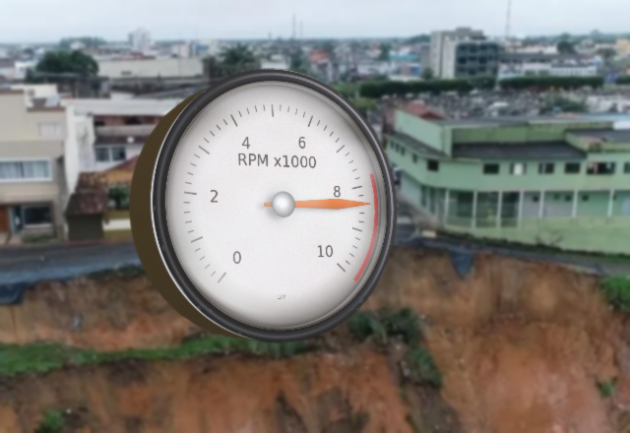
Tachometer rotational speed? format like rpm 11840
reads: rpm 8400
